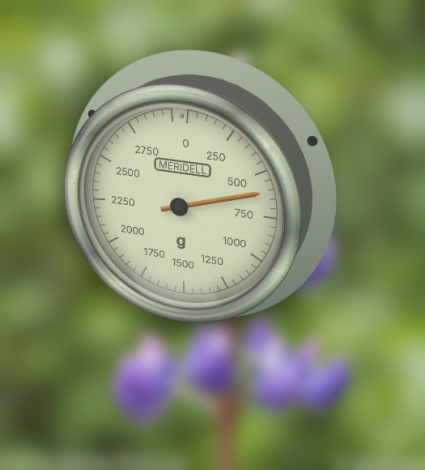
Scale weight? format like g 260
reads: g 600
